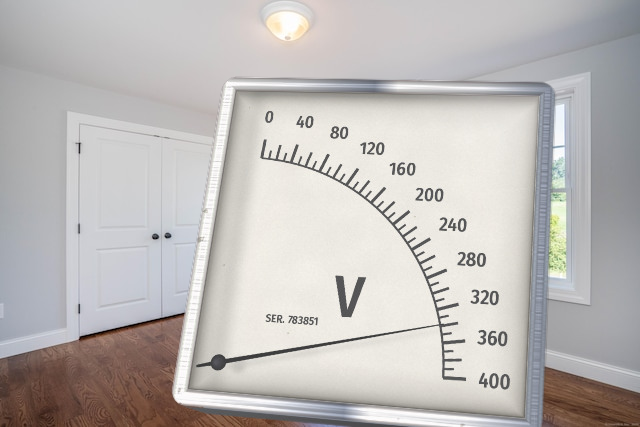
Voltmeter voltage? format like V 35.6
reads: V 340
